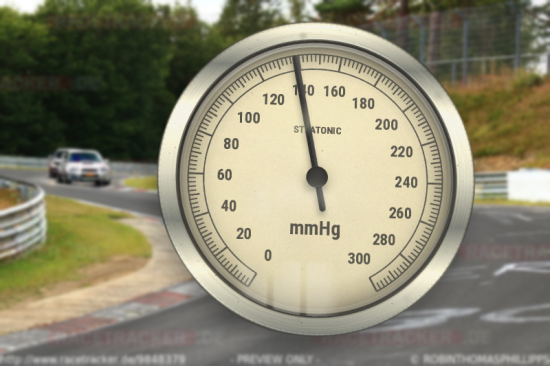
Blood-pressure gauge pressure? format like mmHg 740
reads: mmHg 138
